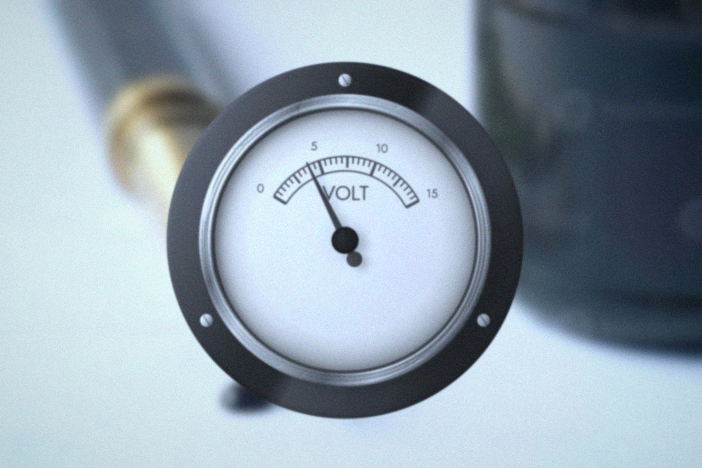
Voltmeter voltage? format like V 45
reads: V 4
